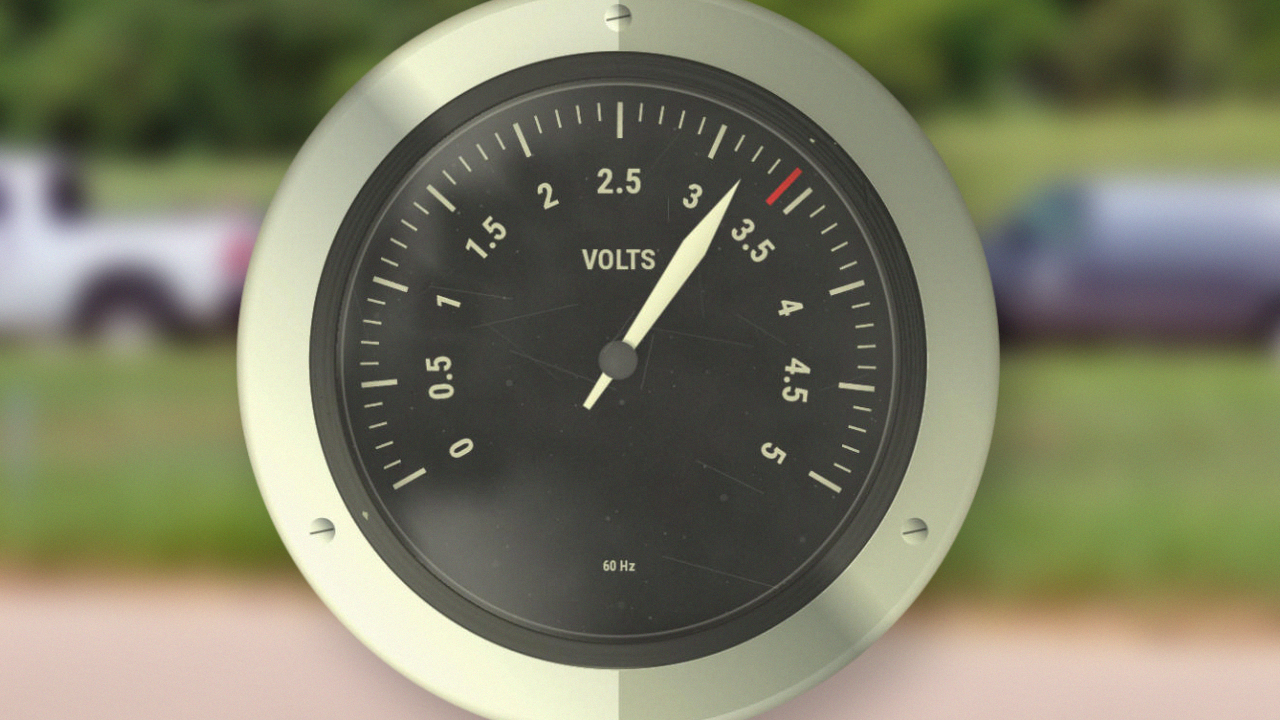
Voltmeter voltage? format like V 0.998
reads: V 3.2
